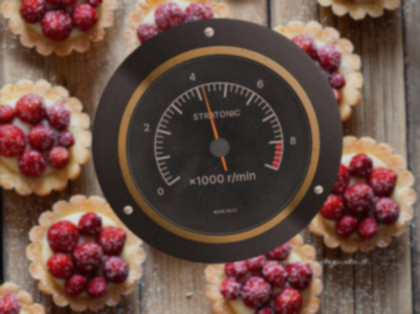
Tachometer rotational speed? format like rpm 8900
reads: rpm 4200
